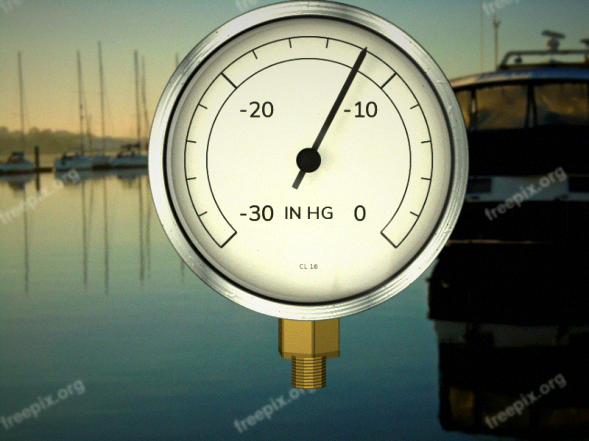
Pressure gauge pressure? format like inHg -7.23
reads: inHg -12
